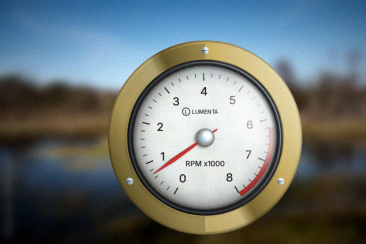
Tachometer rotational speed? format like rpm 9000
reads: rpm 700
